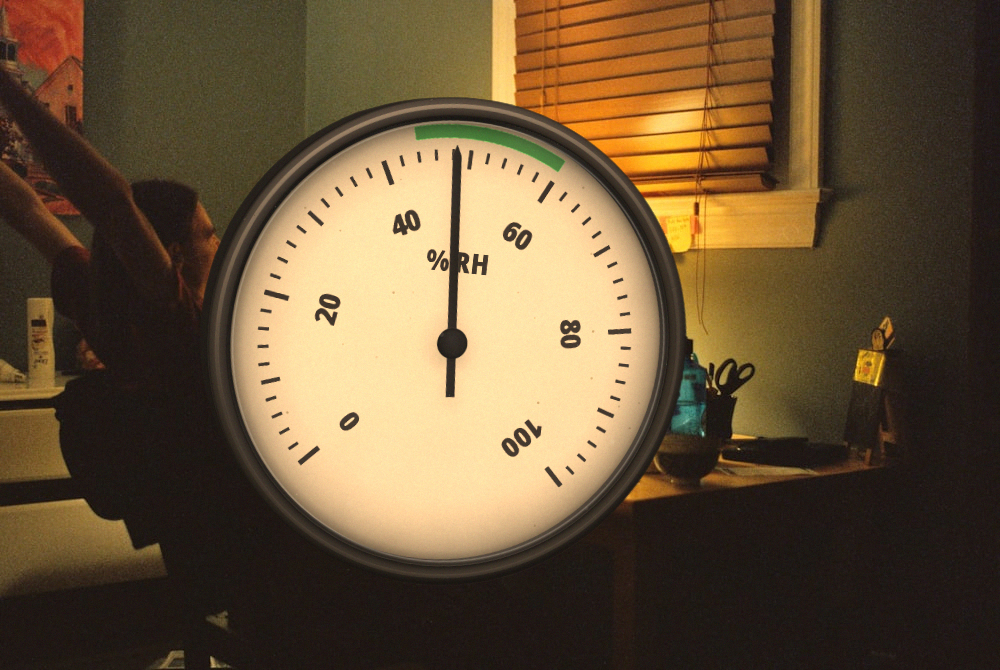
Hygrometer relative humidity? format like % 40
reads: % 48
